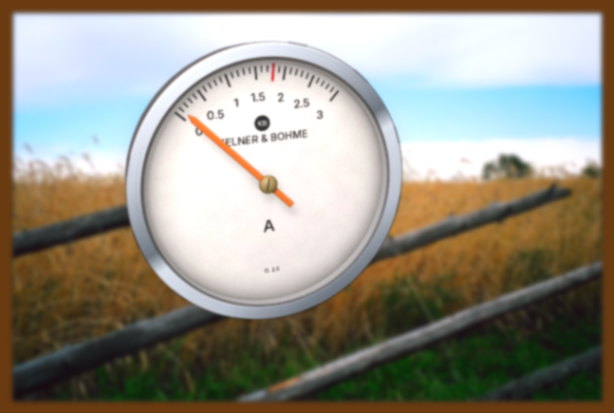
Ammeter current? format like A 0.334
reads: A 0.1
